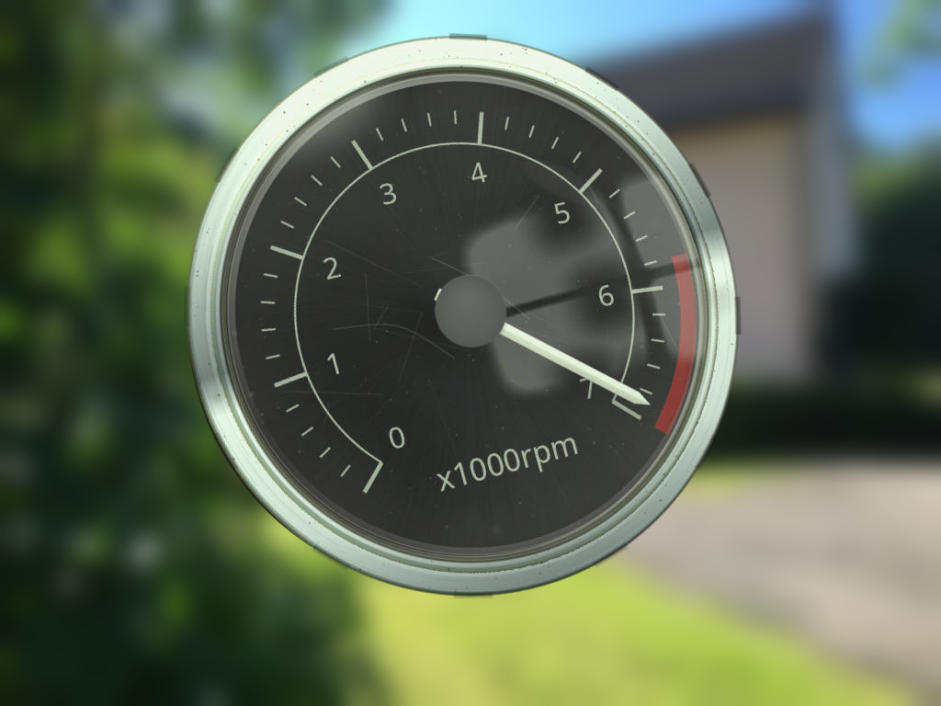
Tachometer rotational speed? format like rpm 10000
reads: rpm 6900
